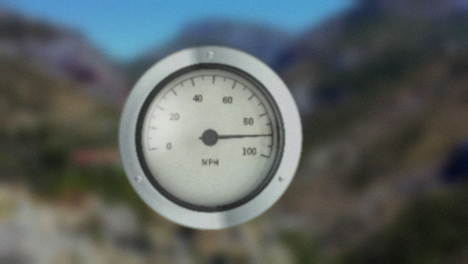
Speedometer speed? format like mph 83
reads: mph 90
